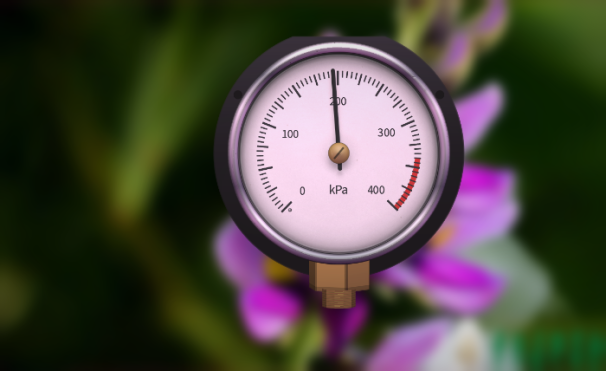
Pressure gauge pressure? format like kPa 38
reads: kPa 195
